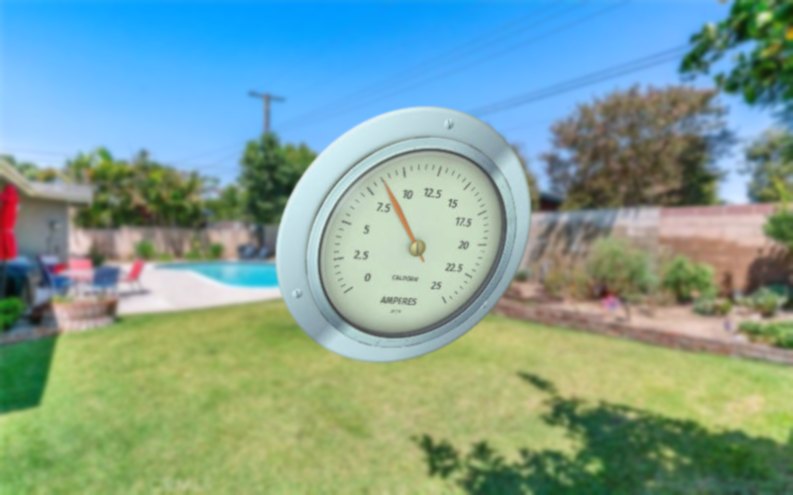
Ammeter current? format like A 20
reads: A 8.5
